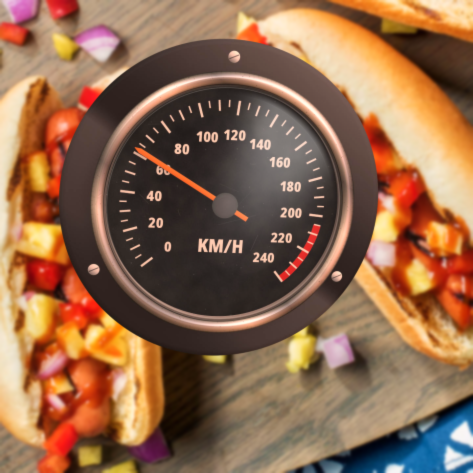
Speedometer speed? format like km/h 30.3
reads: km/h 62.5
